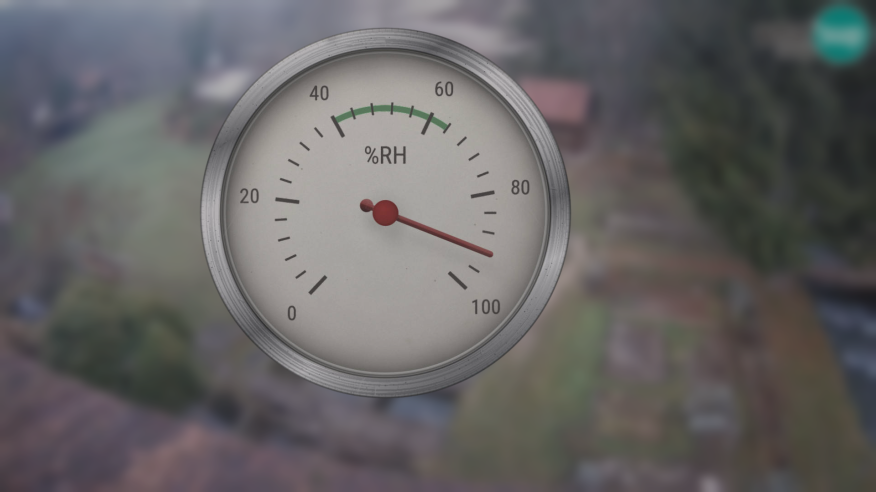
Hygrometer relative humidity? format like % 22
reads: % 92
